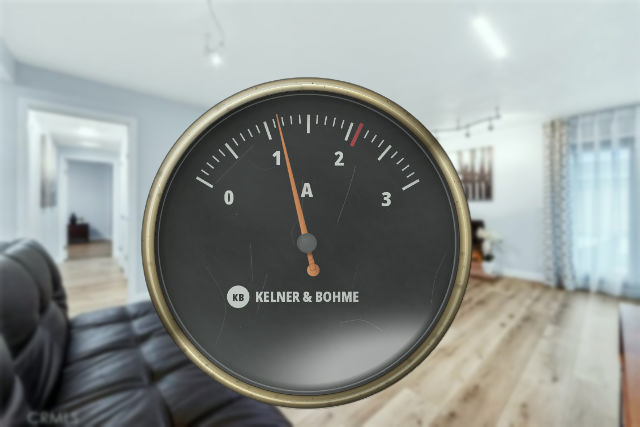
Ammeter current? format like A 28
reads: A 1.15
